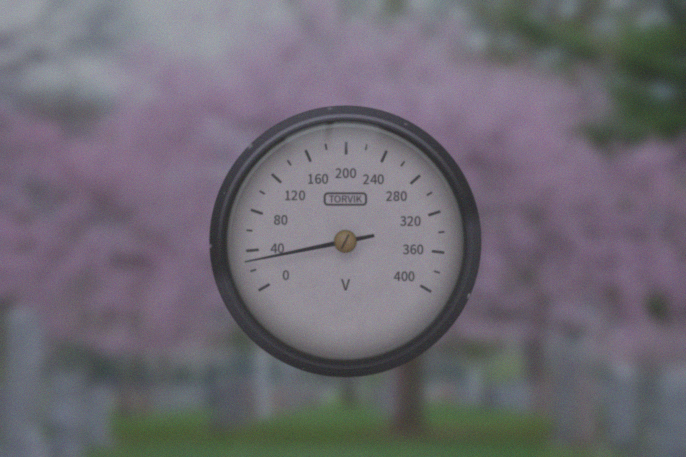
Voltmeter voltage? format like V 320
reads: V 30
